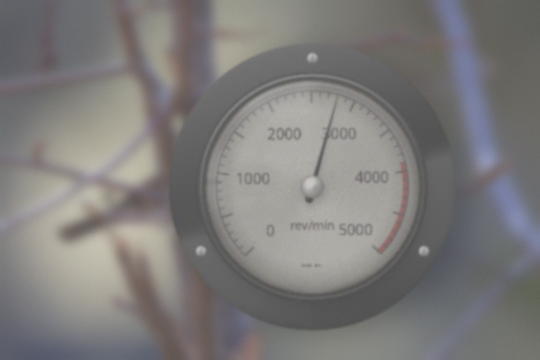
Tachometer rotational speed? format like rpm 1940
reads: rpm 2800
